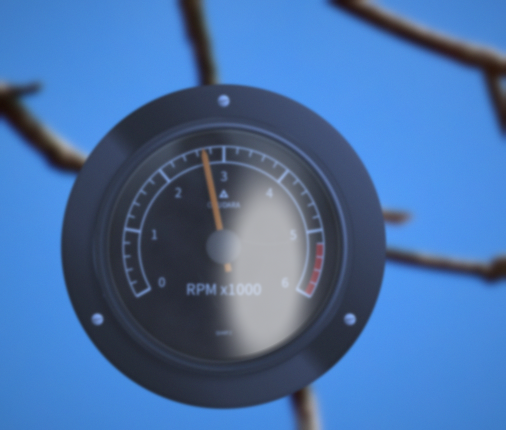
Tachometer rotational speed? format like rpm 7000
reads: rpm 2700
